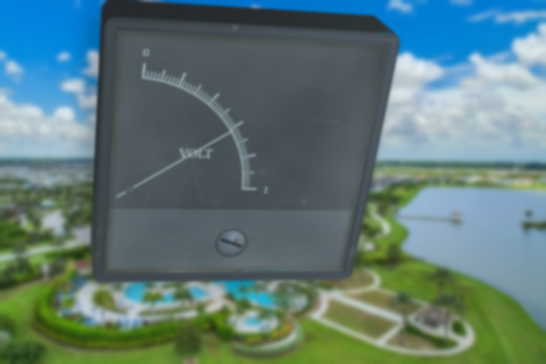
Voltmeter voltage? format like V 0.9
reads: V 0.6
